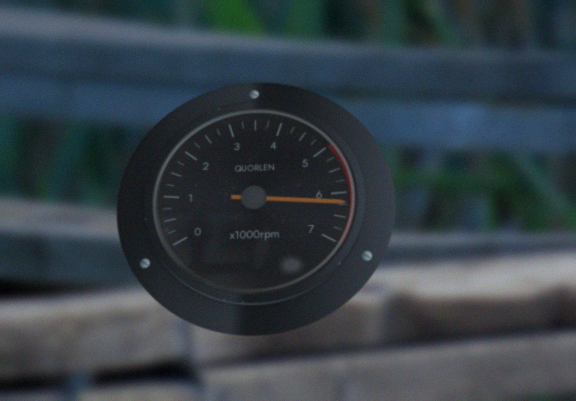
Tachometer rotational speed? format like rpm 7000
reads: rpm 6250
